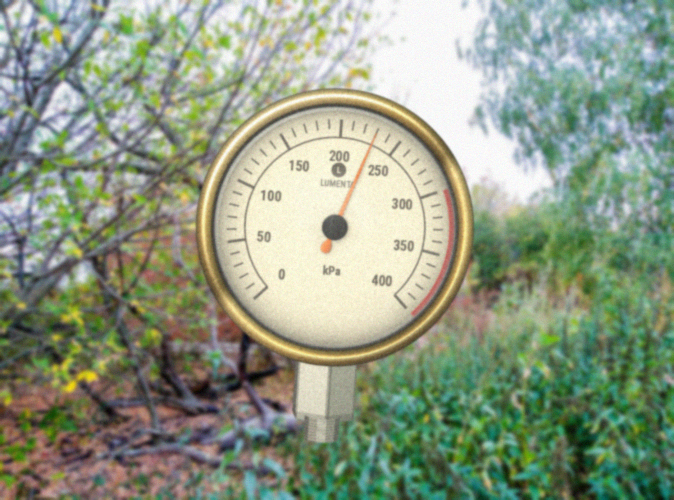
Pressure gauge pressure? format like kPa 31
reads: kPa 230
